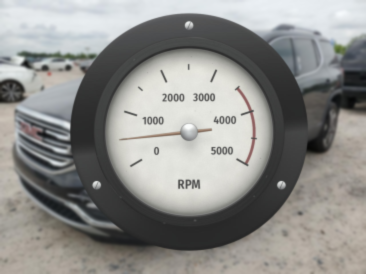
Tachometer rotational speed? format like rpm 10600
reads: rpm 500
